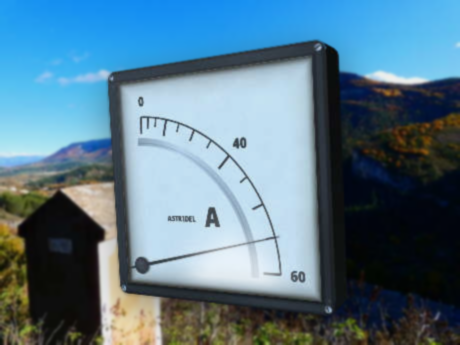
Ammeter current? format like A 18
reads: A 55
